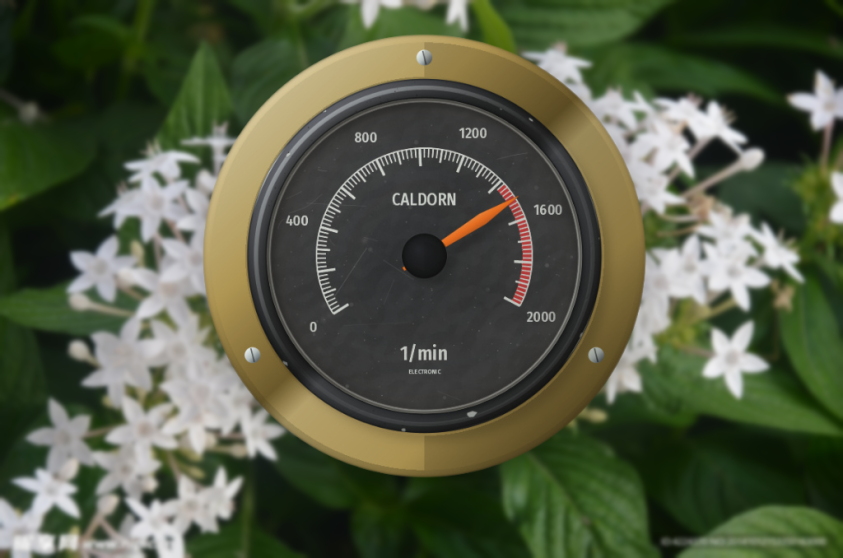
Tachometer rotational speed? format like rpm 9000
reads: rpm 1500
